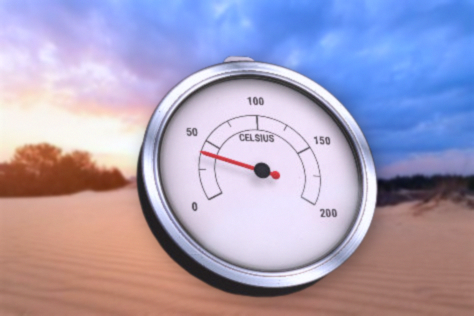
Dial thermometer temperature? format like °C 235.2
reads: °C 37.5
